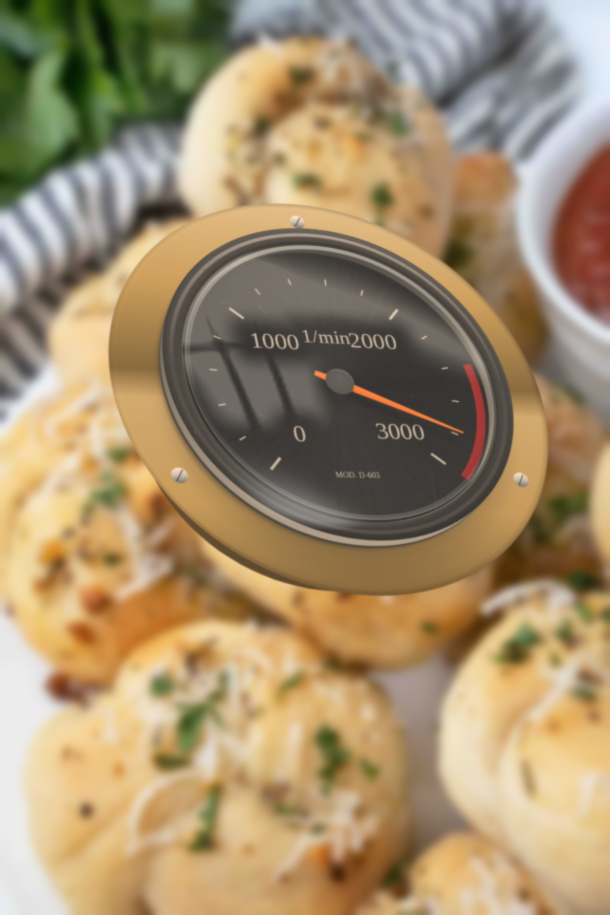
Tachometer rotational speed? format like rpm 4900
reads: rpm 2800
